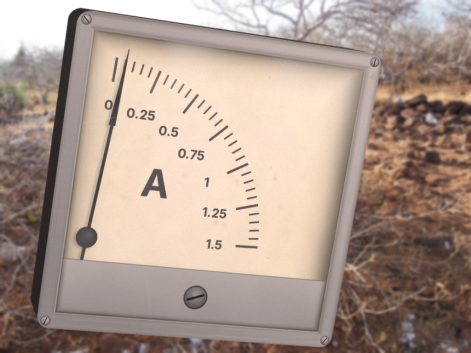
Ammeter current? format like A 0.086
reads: A 0.05
